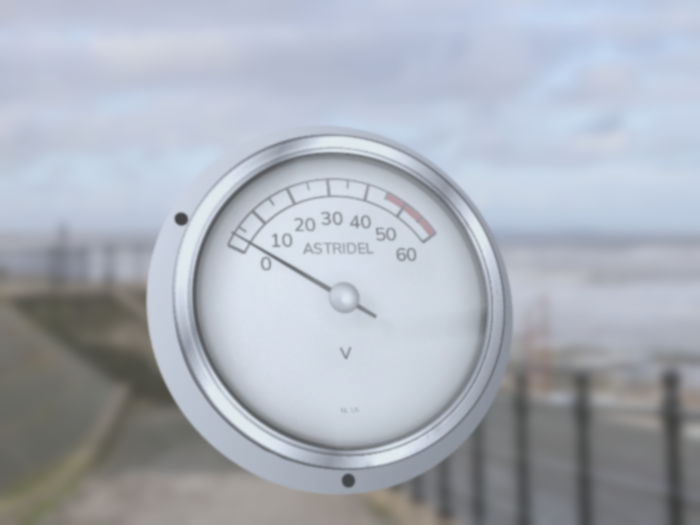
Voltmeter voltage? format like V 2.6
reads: V 2.5
